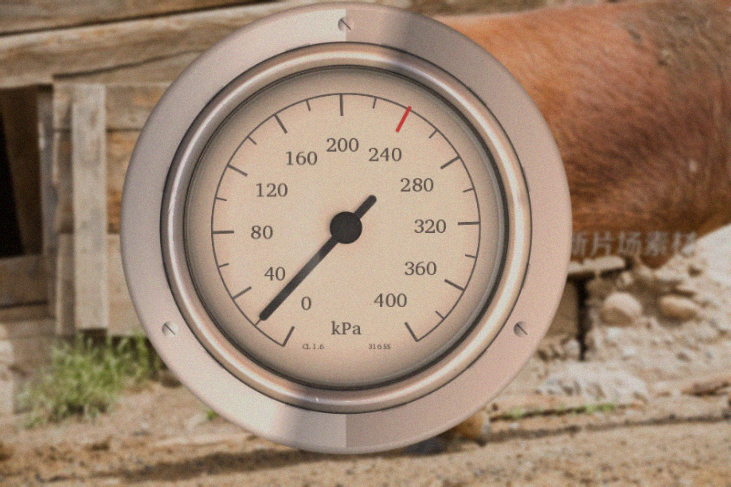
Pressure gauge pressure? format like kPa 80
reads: kPa 20
